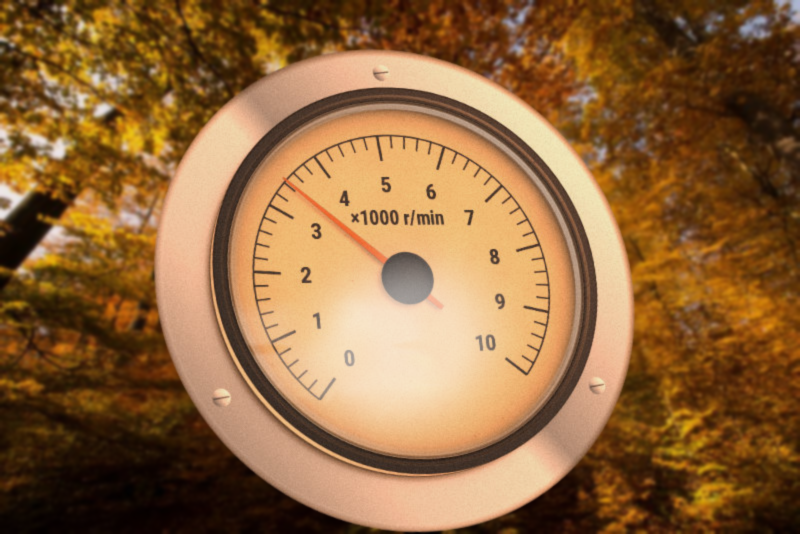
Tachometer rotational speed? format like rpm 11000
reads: rpm 3400
